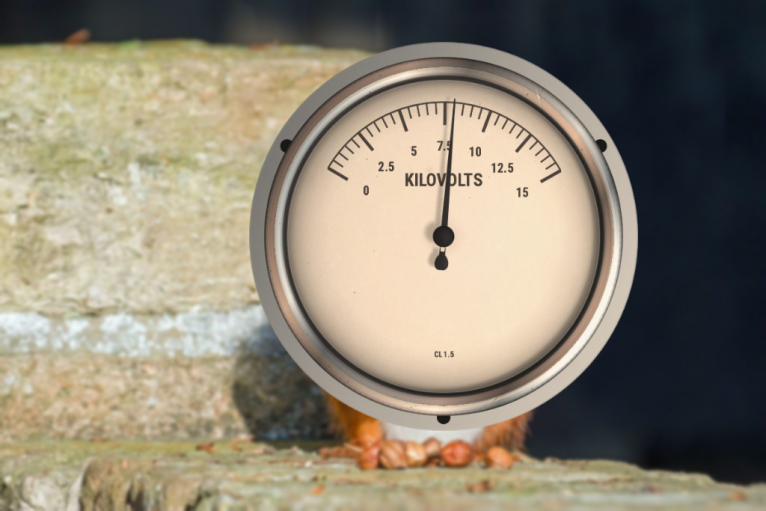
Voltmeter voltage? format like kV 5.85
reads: kV 8
